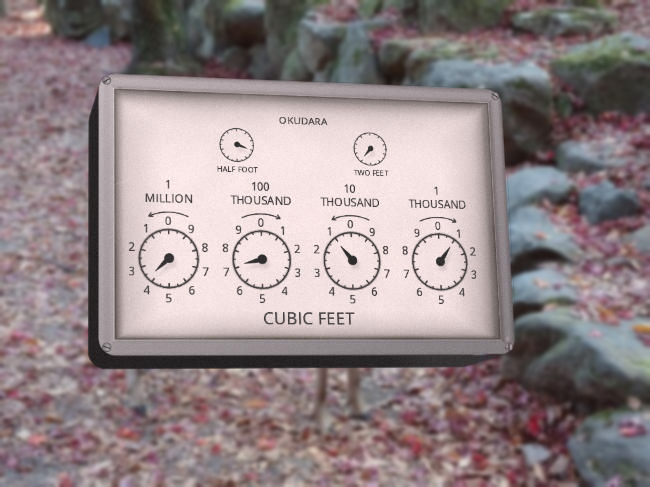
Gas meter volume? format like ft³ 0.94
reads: ft³ 371100
